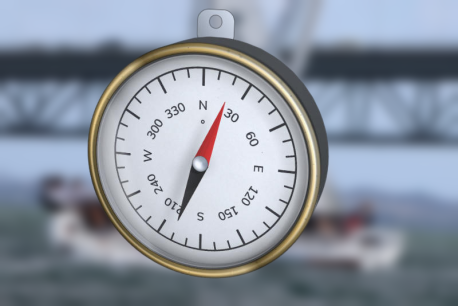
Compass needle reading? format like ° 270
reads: ° 20
